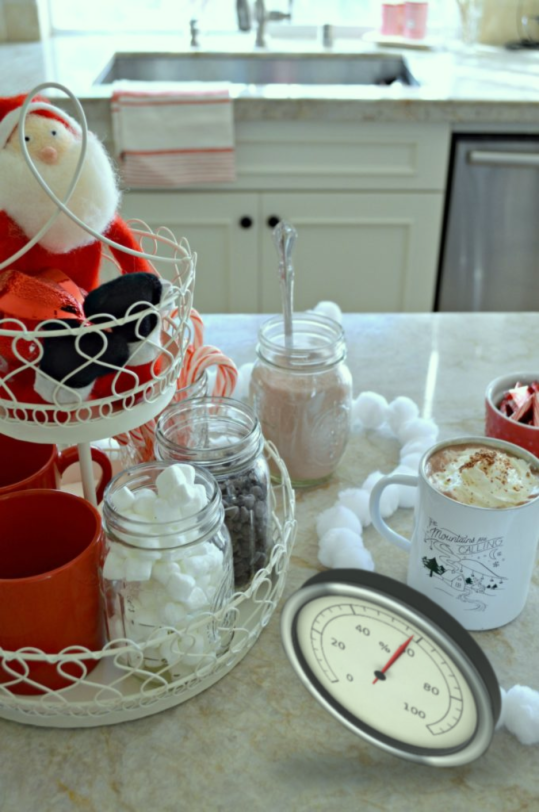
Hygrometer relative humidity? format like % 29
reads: % 58
